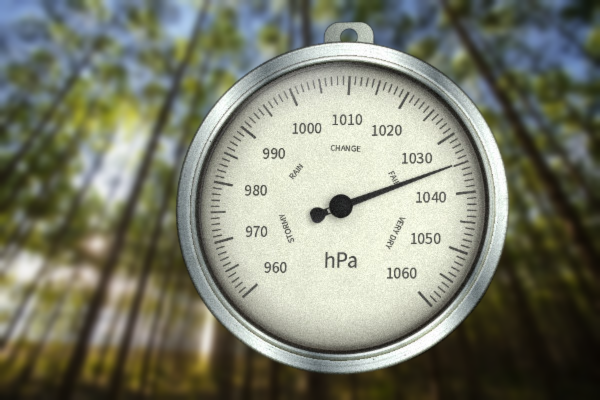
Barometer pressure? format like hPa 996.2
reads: hPa 1035
